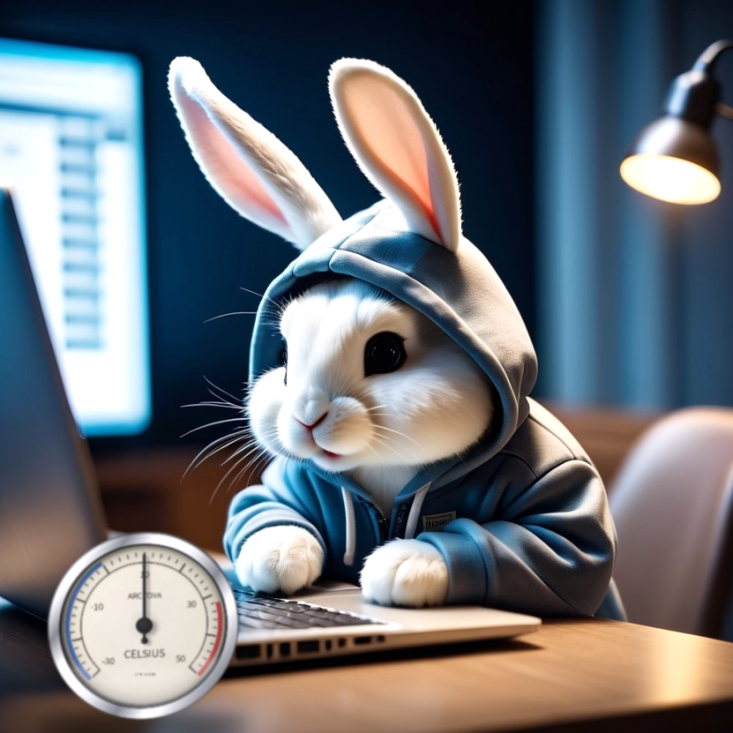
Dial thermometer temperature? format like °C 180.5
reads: °C 10
